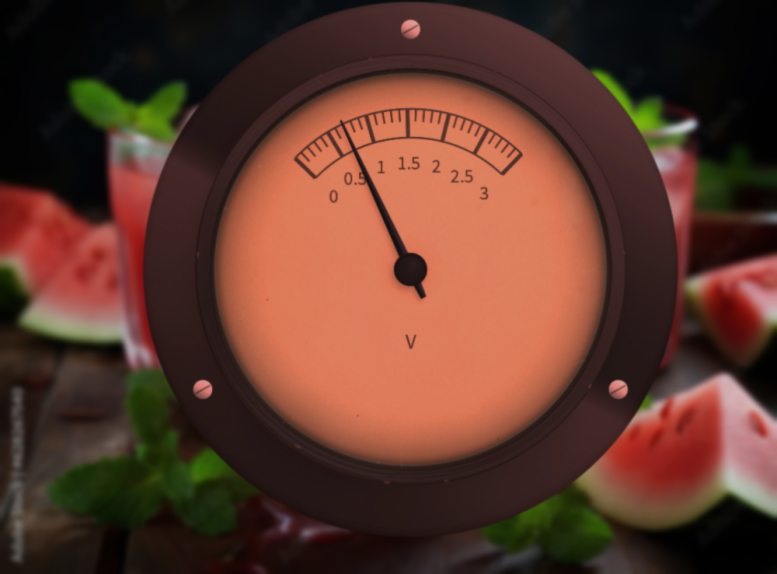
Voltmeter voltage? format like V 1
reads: V 0.7
